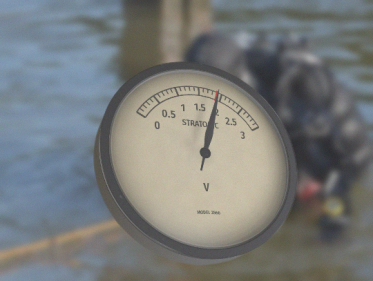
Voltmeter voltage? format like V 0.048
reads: V 1.9
